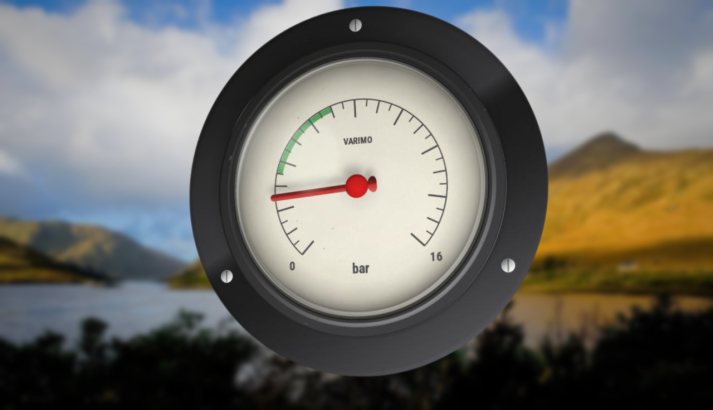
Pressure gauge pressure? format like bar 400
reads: bar 2.5
